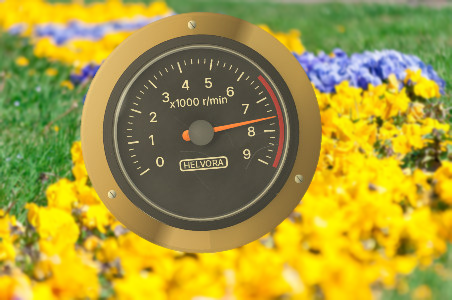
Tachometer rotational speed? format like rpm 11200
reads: rpm 7600
